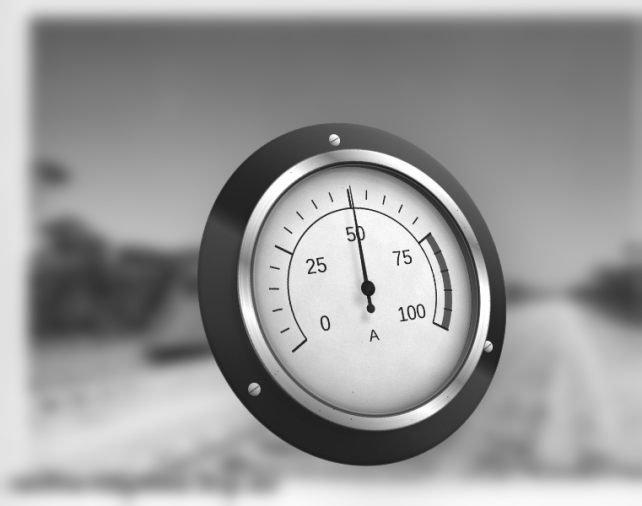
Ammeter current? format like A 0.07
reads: A 50
